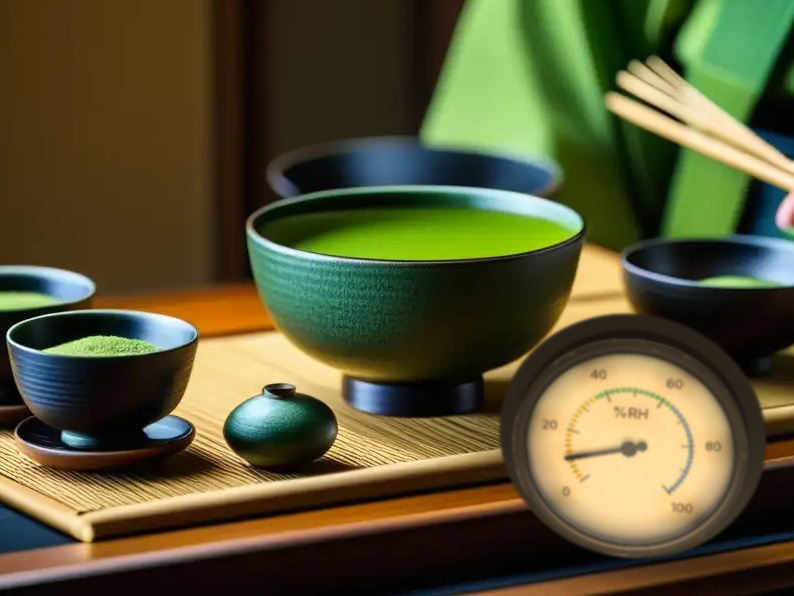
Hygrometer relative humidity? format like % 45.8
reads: % 10
